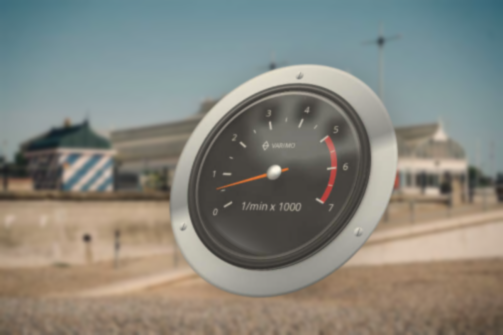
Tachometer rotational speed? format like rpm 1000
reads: rpm 500
